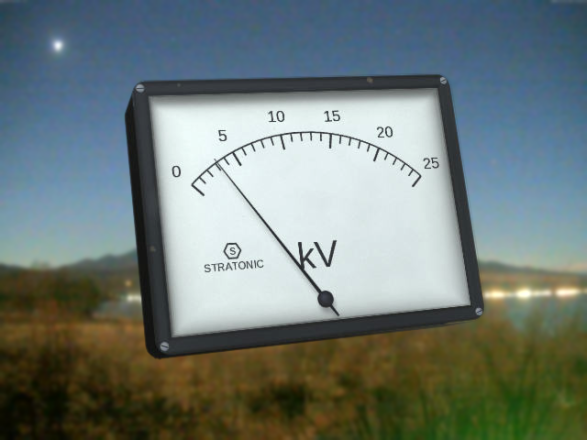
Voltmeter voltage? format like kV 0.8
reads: kV 3
